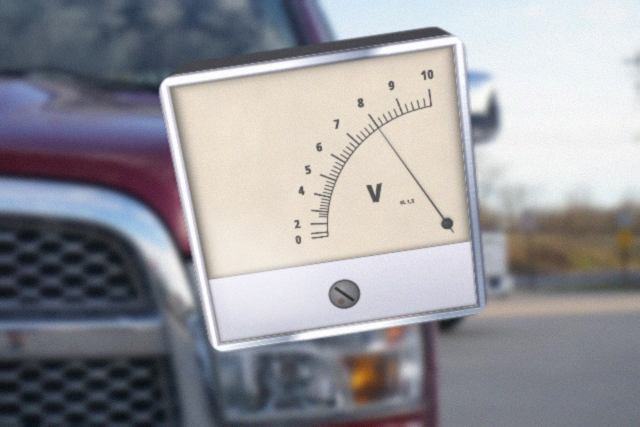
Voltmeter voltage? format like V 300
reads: V 8
